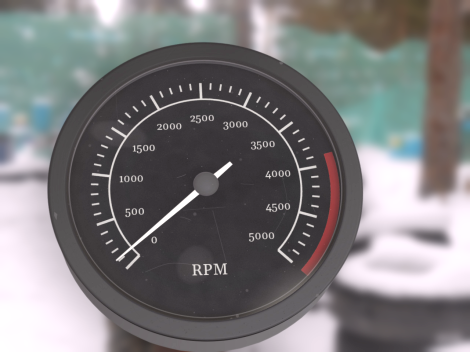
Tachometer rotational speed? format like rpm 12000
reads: rpm 100
